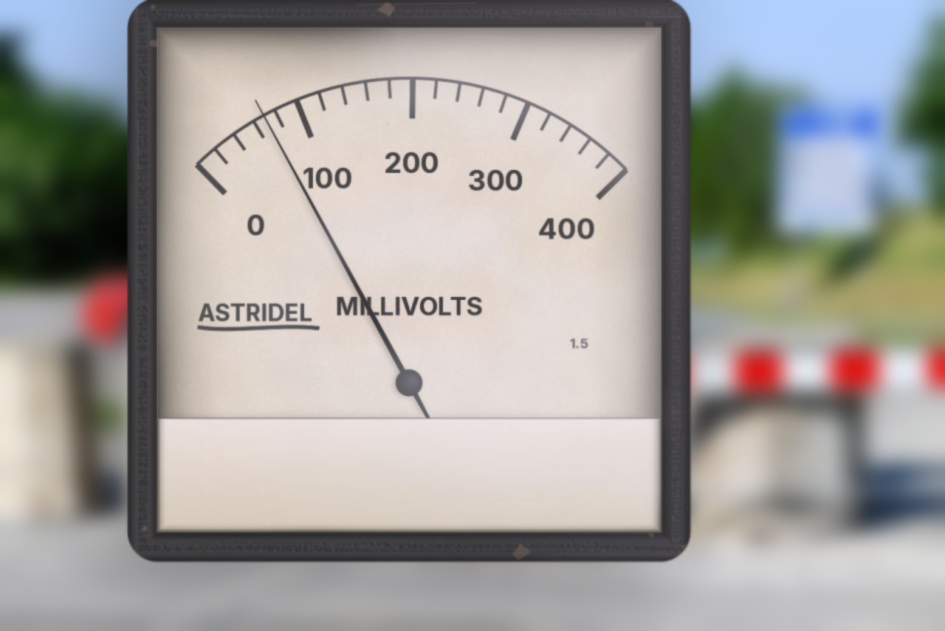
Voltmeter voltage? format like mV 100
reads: mV 70
